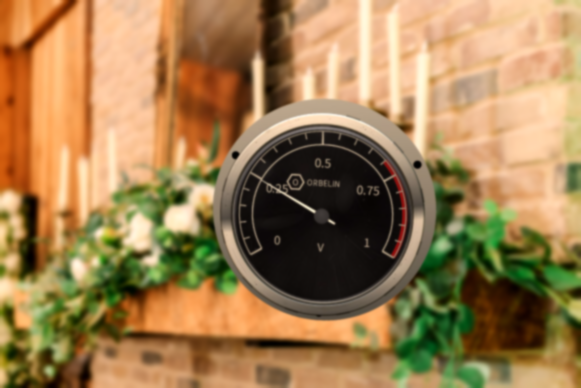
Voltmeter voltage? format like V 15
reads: V 0.25
